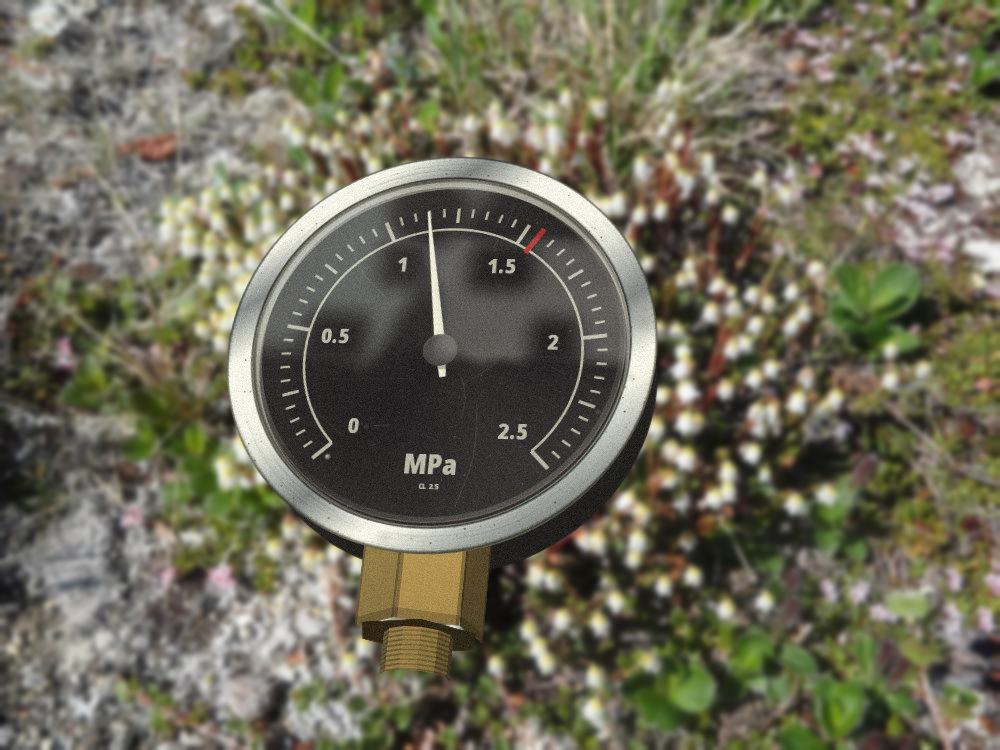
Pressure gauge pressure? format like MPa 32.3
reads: MPa 1.15
